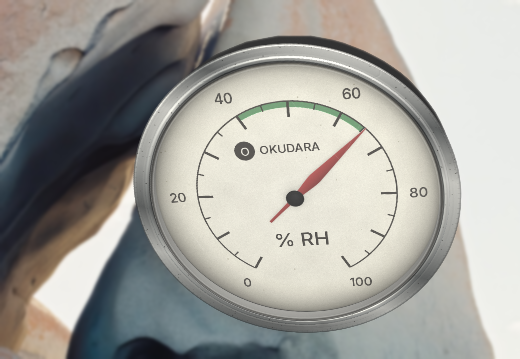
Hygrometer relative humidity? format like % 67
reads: % 65
